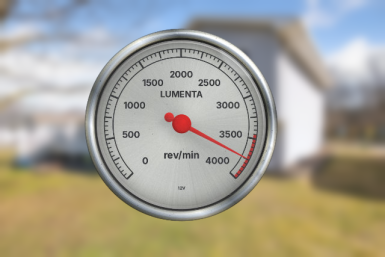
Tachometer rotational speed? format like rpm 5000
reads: rpm 3750
